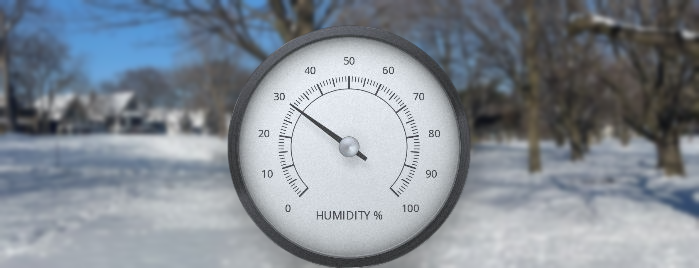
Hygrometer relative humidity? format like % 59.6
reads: % 30
